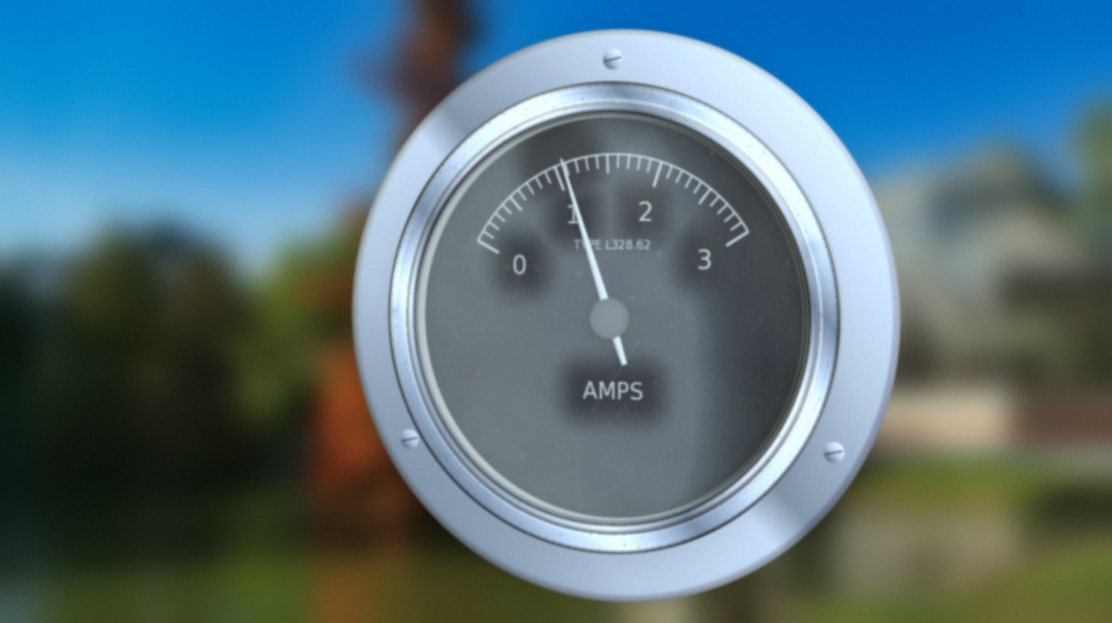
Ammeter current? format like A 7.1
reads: A 1.1
